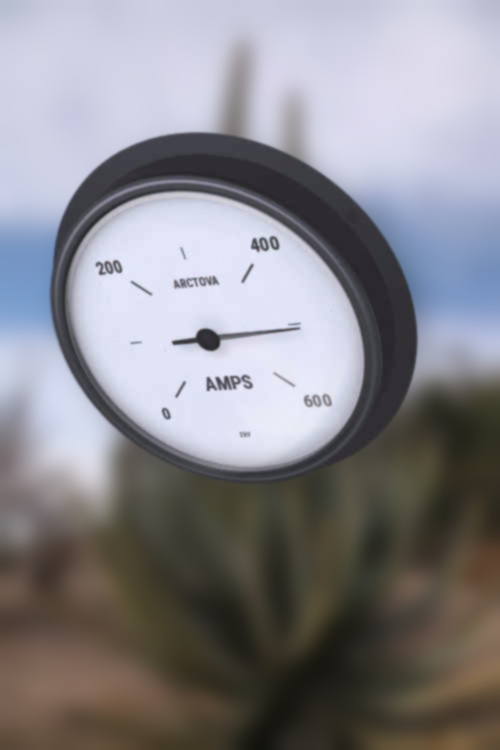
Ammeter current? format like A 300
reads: A 500
